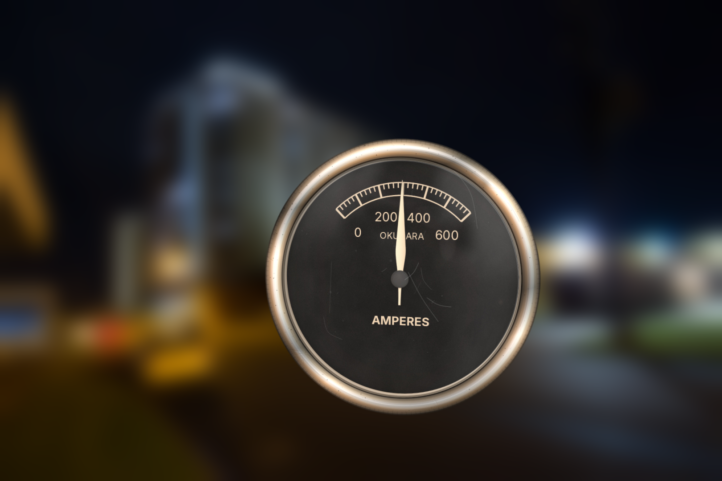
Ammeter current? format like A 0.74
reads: A 300
